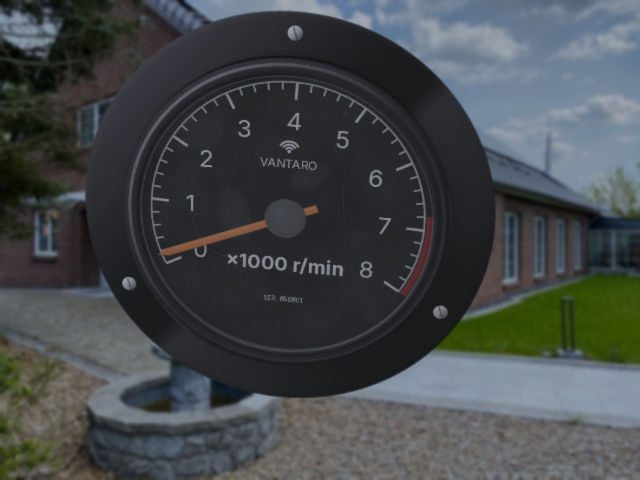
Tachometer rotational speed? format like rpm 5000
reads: rpm 200
